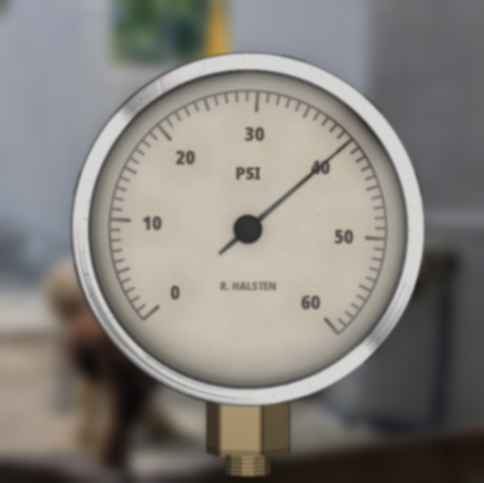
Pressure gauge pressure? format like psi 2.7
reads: psi 40
